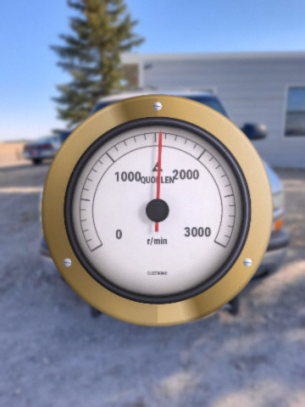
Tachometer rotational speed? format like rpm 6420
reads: rpm 1550
